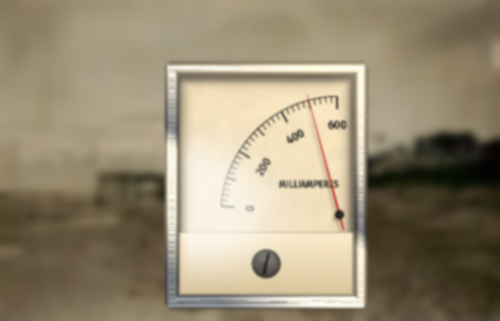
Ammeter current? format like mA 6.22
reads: mA 500
